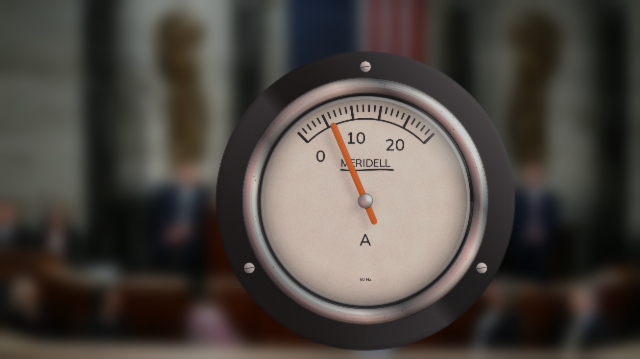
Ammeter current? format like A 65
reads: A 6
